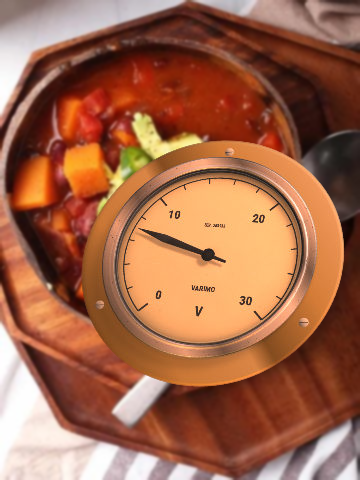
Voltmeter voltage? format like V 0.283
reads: V 7
